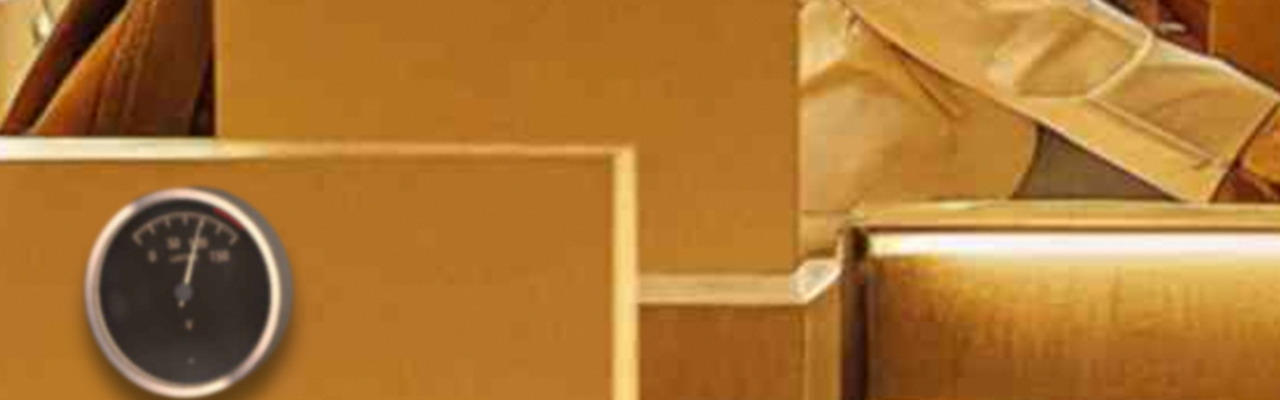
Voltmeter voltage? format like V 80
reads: V 100
